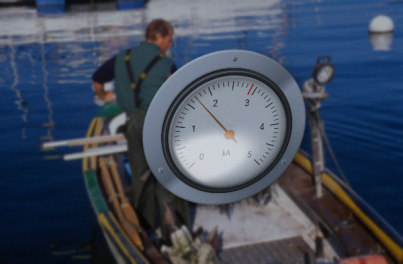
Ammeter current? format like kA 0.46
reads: kA 1.7
